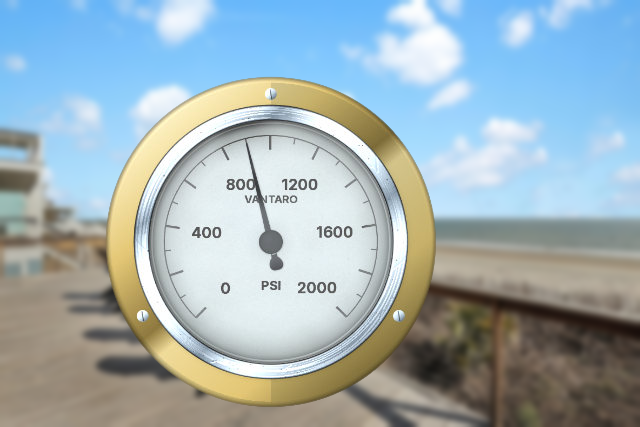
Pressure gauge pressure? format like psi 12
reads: psi 900
